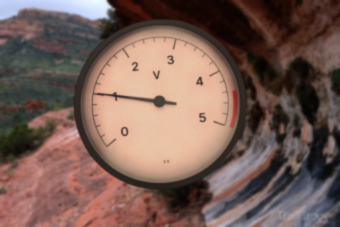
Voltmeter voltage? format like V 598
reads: V 1
